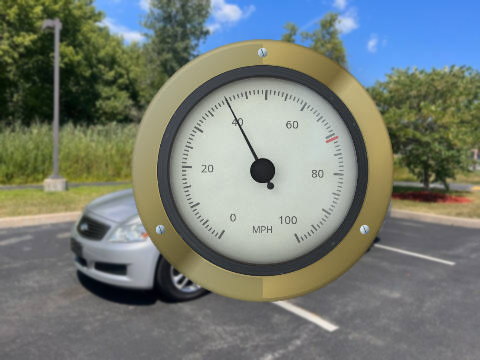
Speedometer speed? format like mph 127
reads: mph 40
